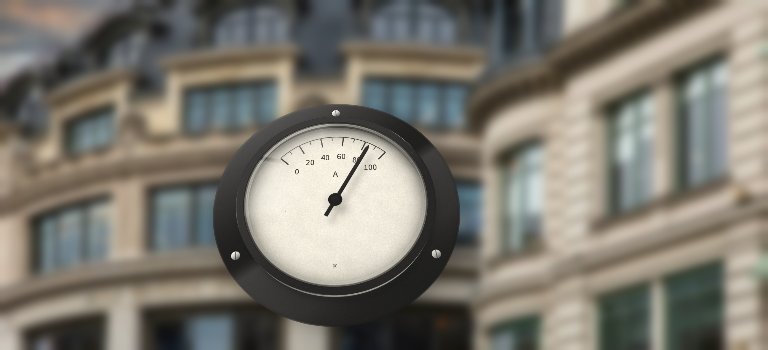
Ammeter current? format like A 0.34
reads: A 85
